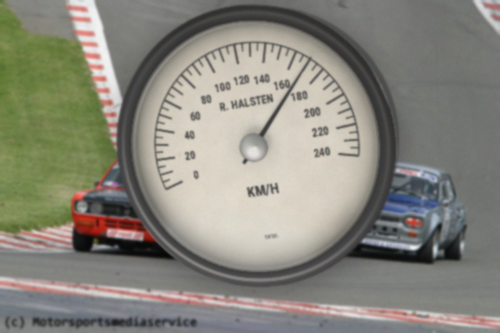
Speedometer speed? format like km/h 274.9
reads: km/h 170
